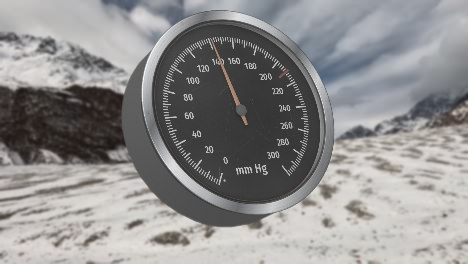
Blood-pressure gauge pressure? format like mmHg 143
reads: mmHg 140
